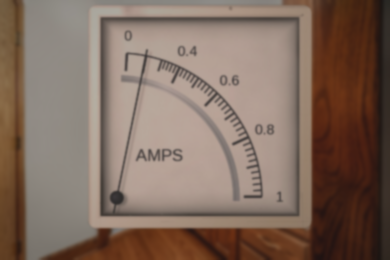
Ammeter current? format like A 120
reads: A 0.2
